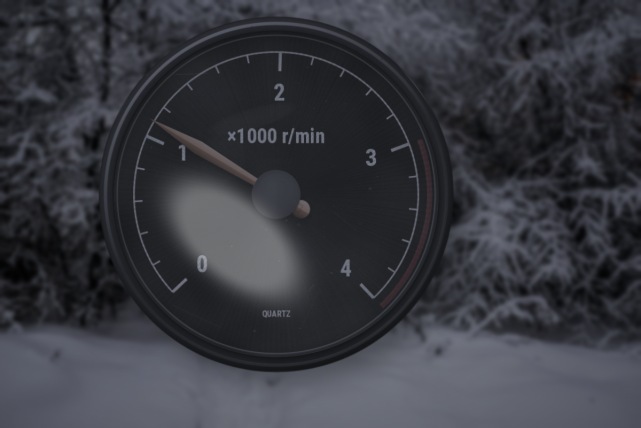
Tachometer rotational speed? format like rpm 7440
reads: rpm 1100
